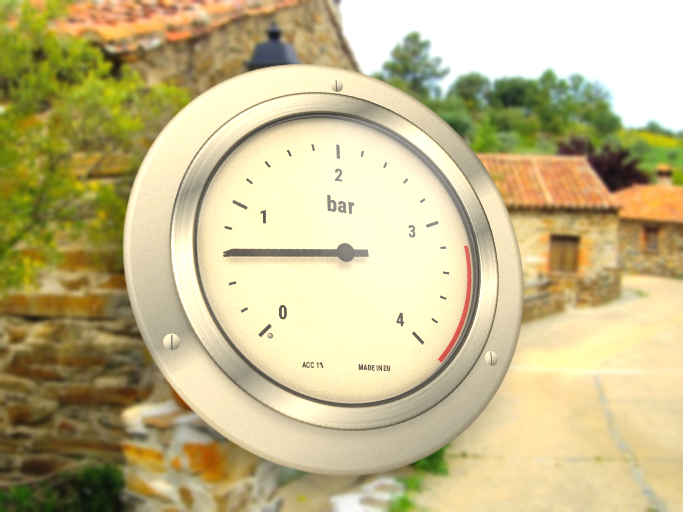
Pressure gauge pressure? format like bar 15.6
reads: bar 0.6
